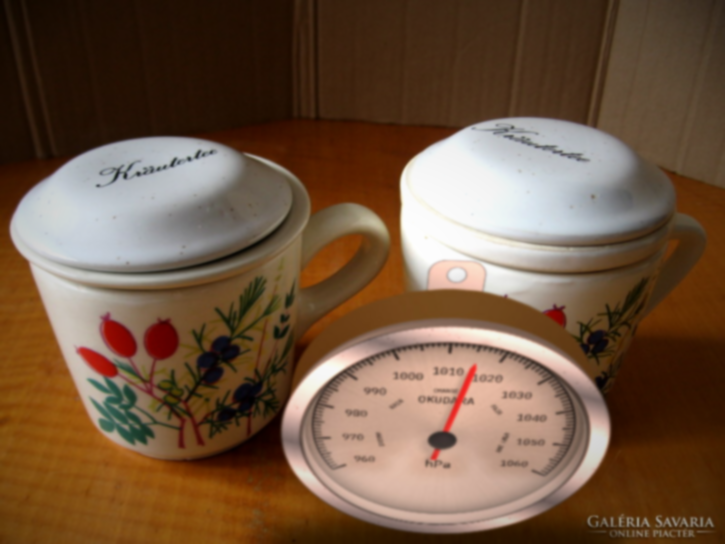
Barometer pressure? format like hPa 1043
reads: hPa 1015
